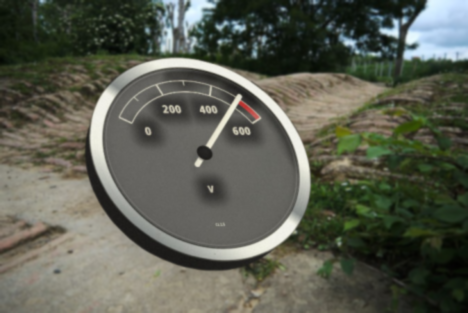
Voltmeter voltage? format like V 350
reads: V 500
